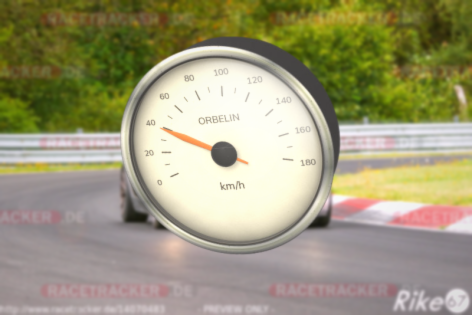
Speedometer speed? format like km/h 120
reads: km/h 40
